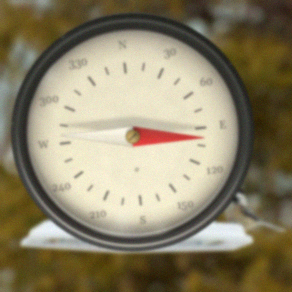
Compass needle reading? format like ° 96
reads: ° 97.5
